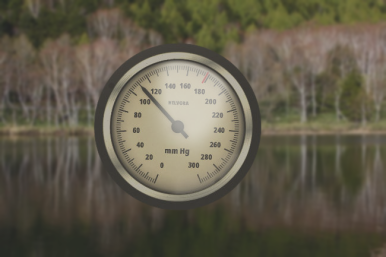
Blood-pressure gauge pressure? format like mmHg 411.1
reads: mmHg 110
